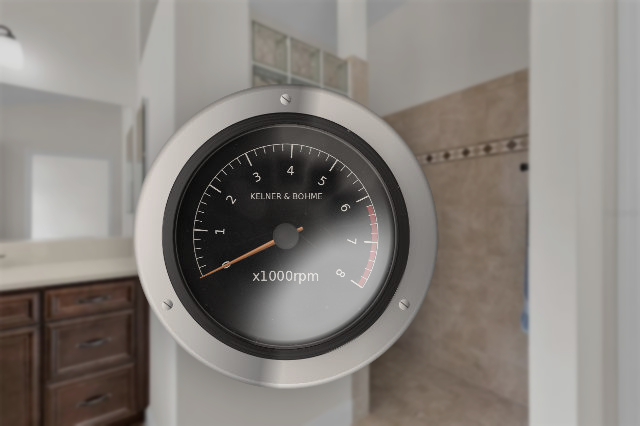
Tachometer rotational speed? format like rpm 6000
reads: rpm 0
